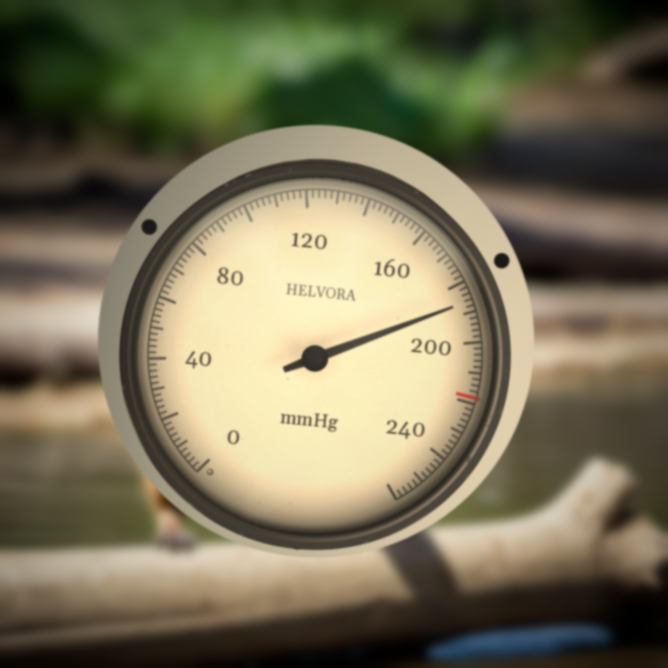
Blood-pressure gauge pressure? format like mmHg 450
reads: mmHg 186
